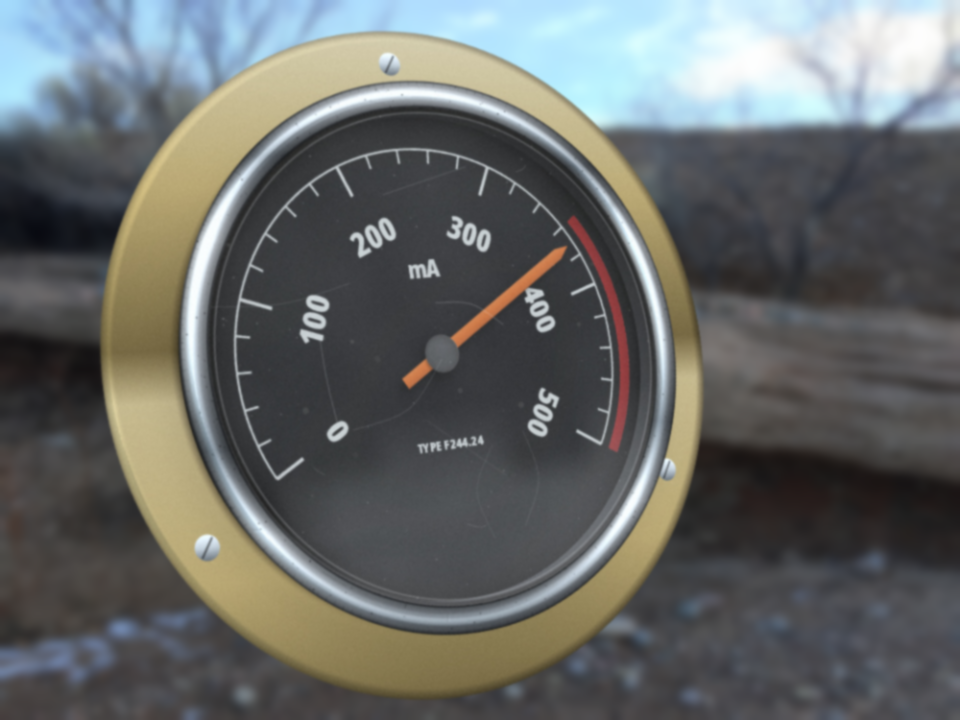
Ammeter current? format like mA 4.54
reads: mA 370
